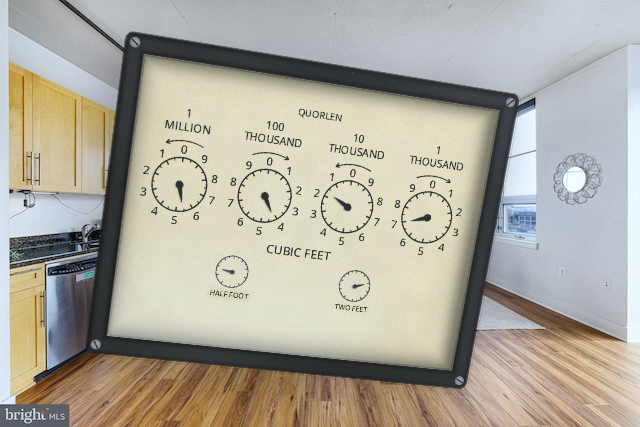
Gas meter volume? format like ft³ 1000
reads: ft³ 541700
